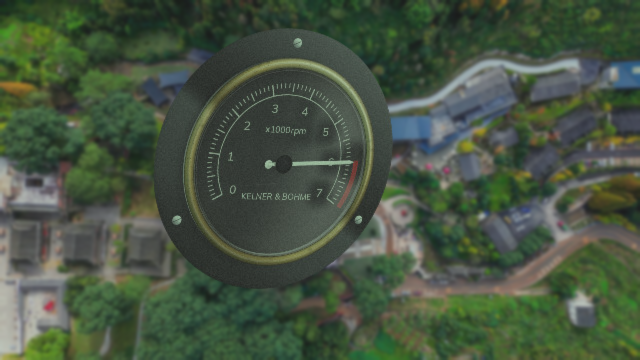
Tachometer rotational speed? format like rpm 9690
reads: rpm 6000
